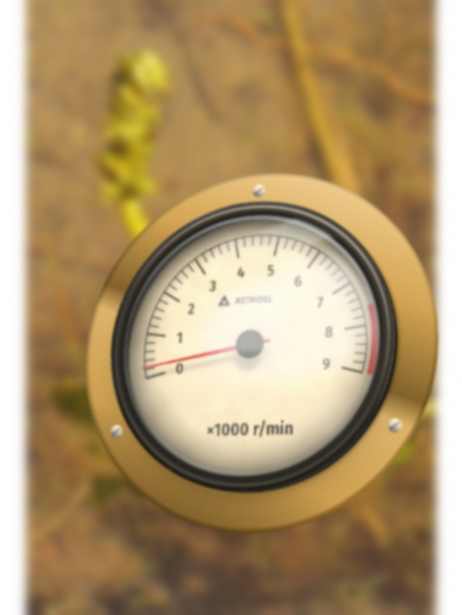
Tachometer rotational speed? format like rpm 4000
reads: rpm 200
